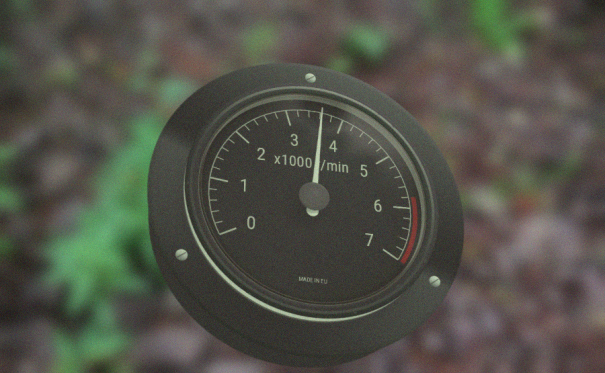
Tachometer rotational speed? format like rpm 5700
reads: rpm 3600
